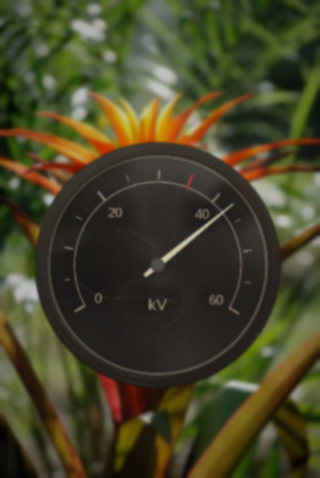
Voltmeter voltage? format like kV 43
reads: kV 42.5
